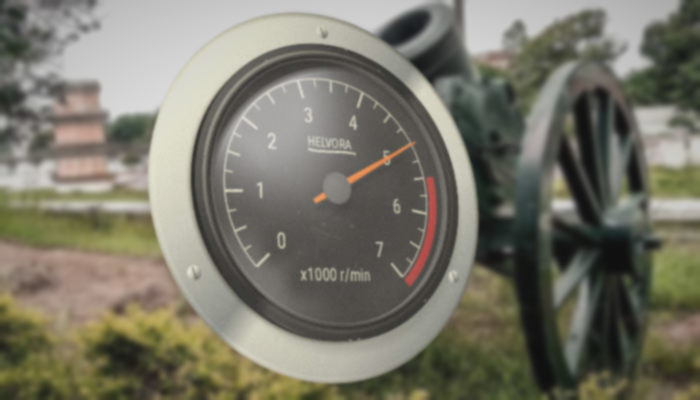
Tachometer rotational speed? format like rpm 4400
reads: rpm 5000
